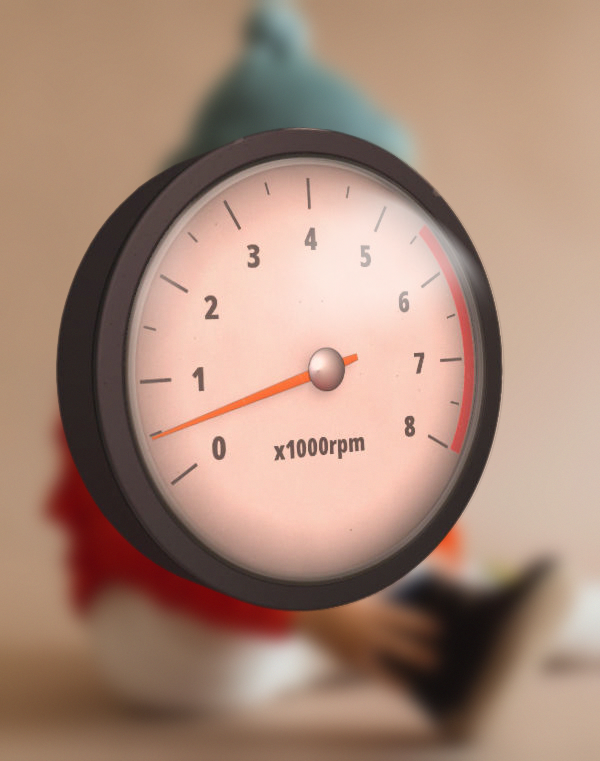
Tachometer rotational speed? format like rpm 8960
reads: rpm 500
